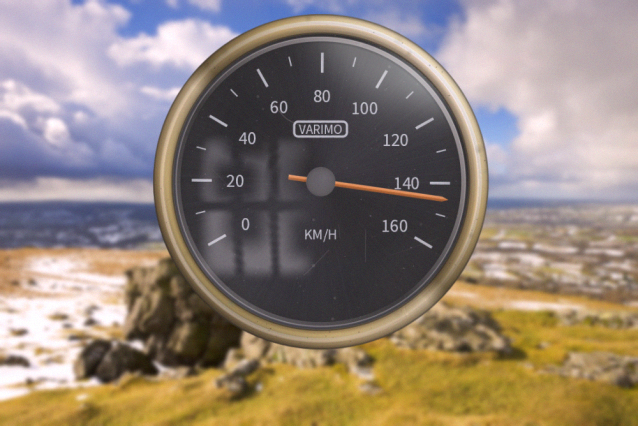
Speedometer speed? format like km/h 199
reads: km/h 145
